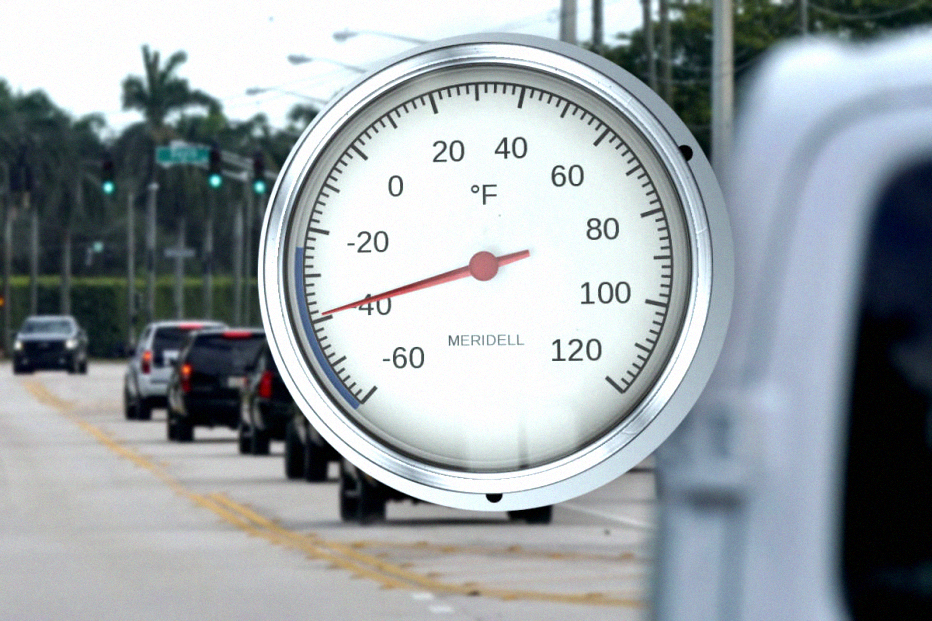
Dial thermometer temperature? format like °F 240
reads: °F -39
